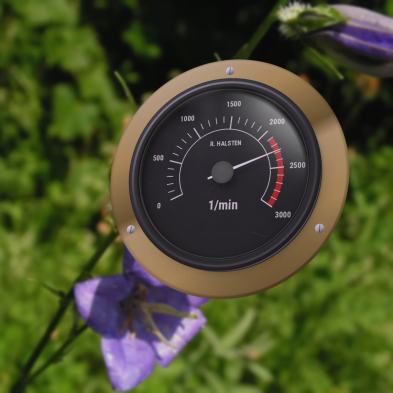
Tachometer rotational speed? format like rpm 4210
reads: rpm 2300
